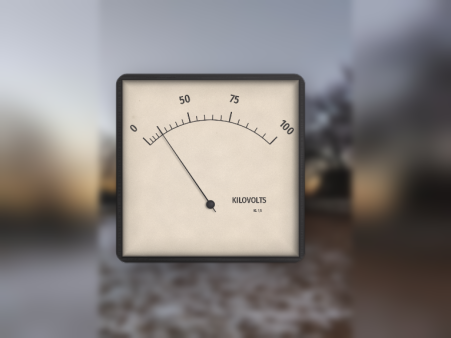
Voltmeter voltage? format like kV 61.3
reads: kV 25
